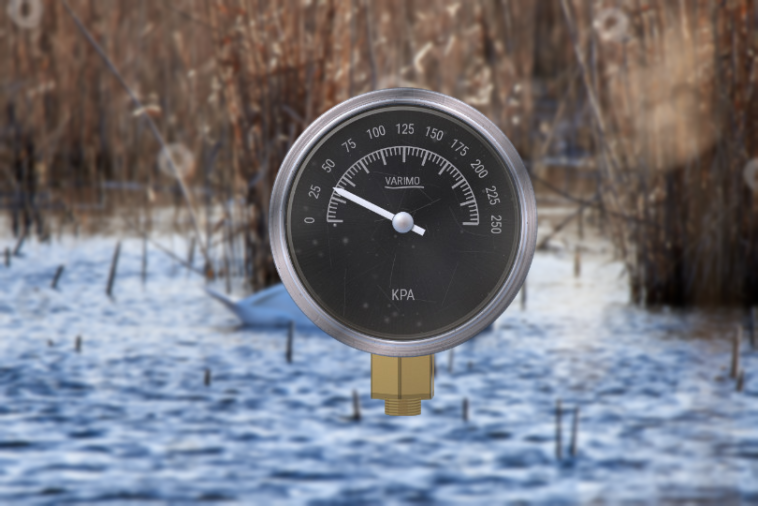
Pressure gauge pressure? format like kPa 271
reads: kPa 35
